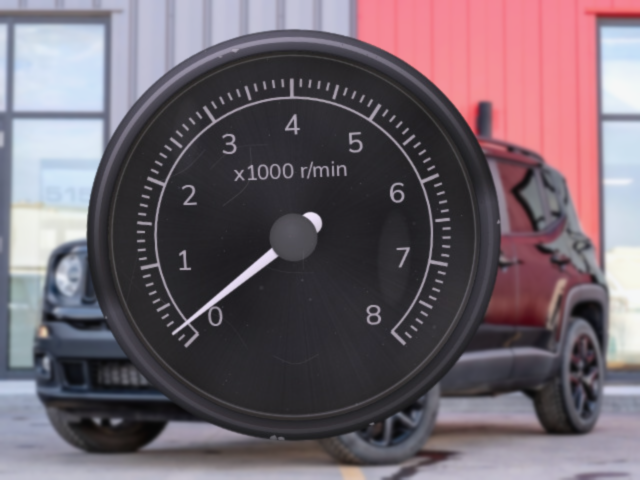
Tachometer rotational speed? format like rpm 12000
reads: rpm 200
